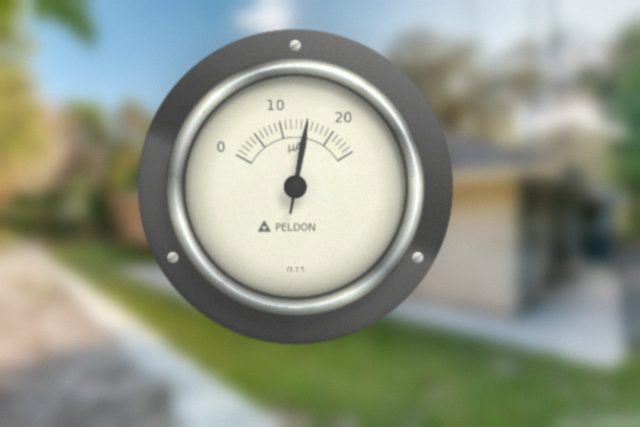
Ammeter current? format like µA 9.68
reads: µA 15
